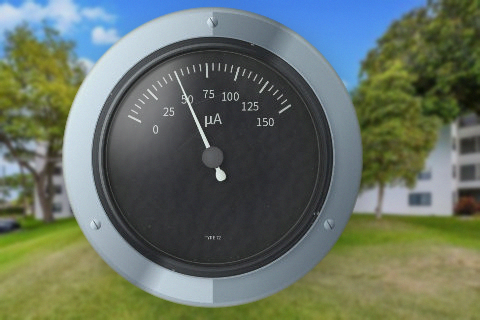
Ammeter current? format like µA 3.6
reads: µA 50
